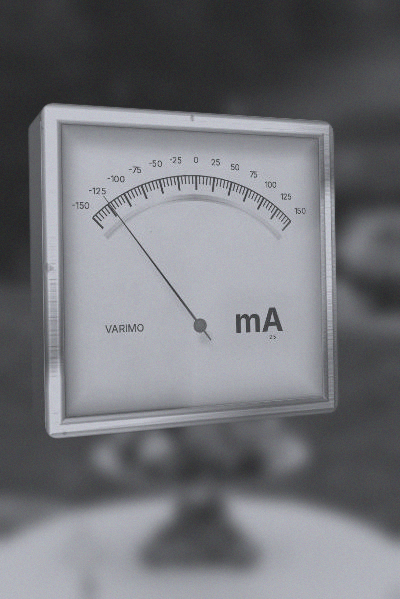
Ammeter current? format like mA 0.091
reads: mA -125
